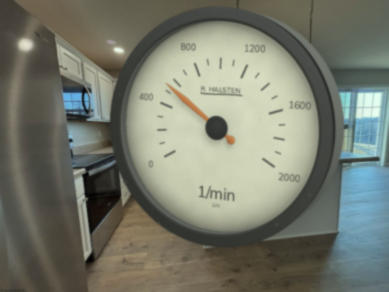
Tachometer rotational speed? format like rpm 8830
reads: rpm 550
